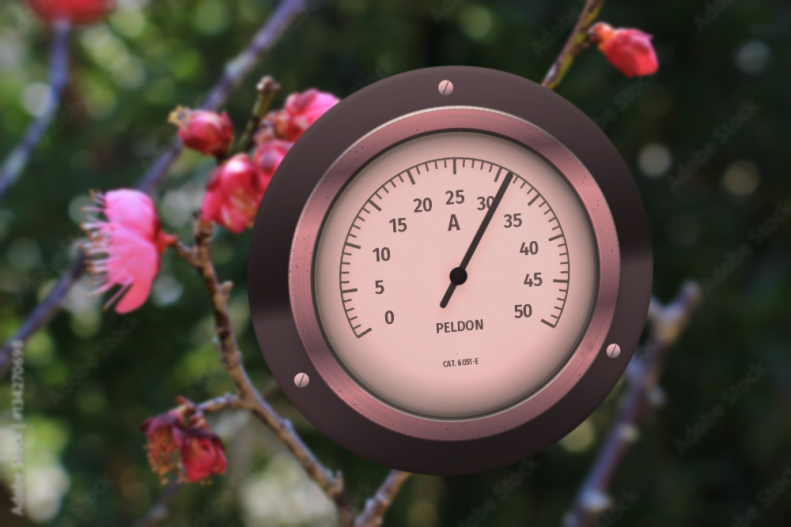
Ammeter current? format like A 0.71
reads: A 31
